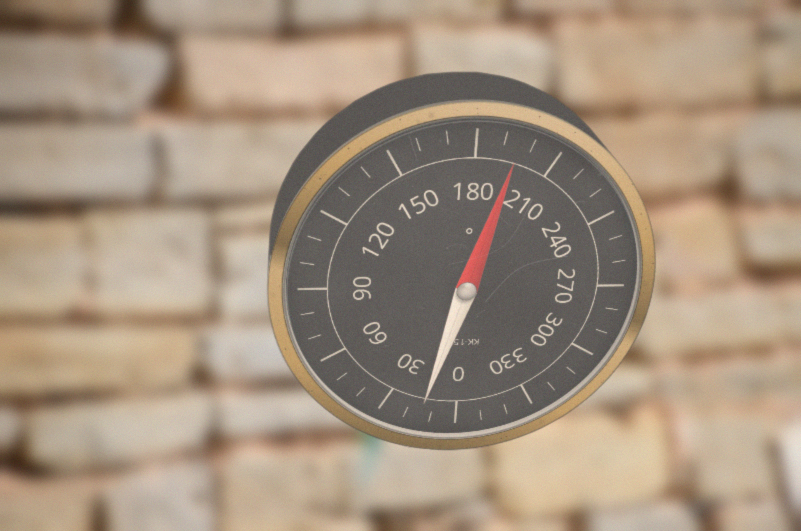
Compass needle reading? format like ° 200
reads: ° 195
